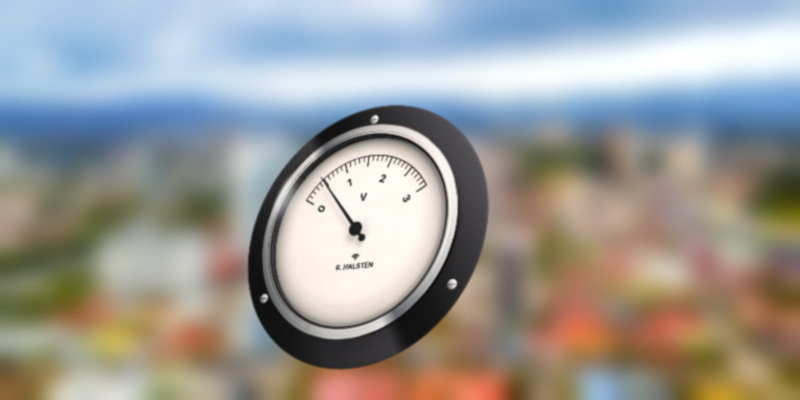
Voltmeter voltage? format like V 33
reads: V 0.5
